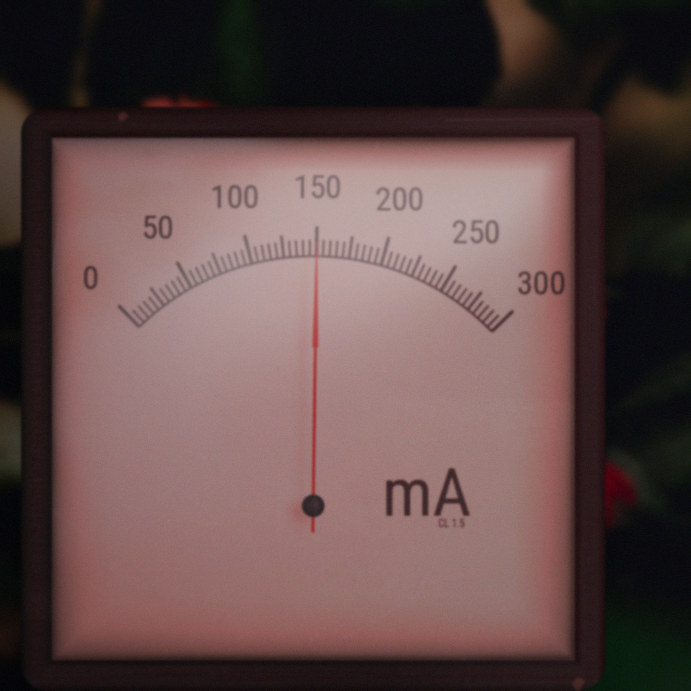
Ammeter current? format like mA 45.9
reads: mA 150
